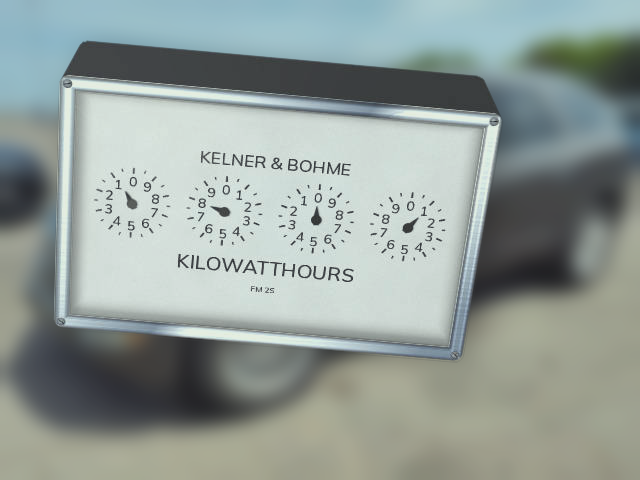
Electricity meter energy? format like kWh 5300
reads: kWh 801
